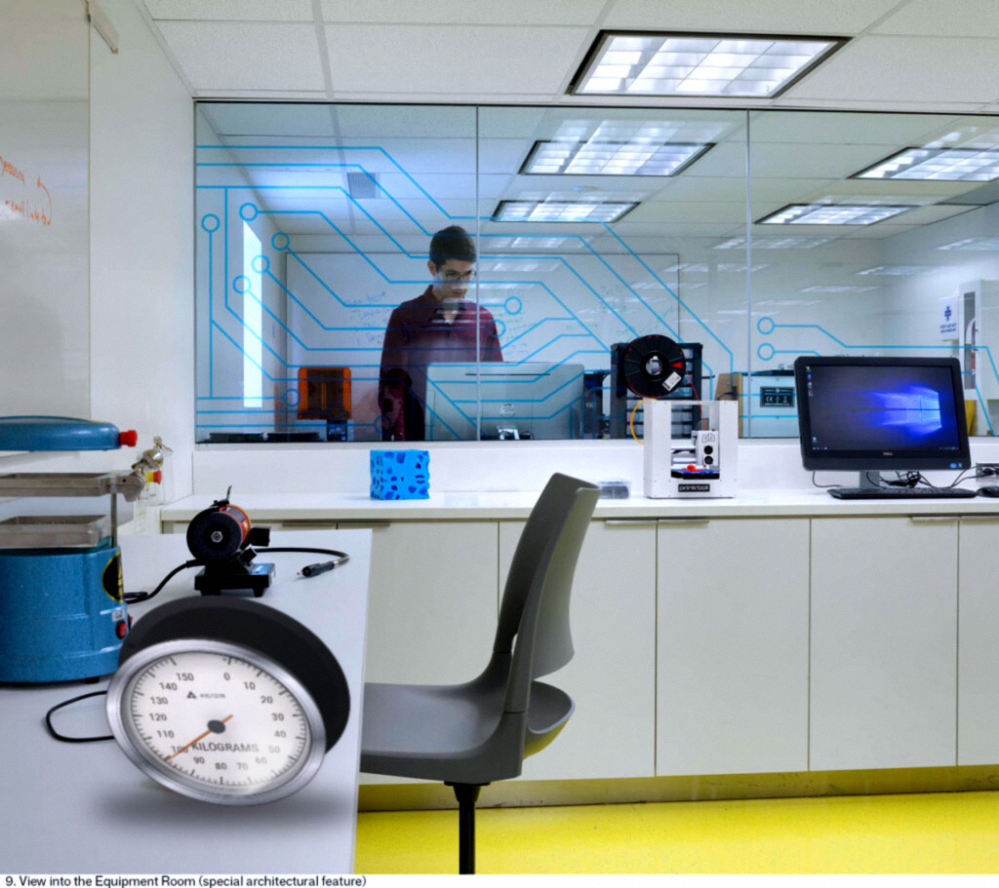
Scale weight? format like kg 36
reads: kg 100
